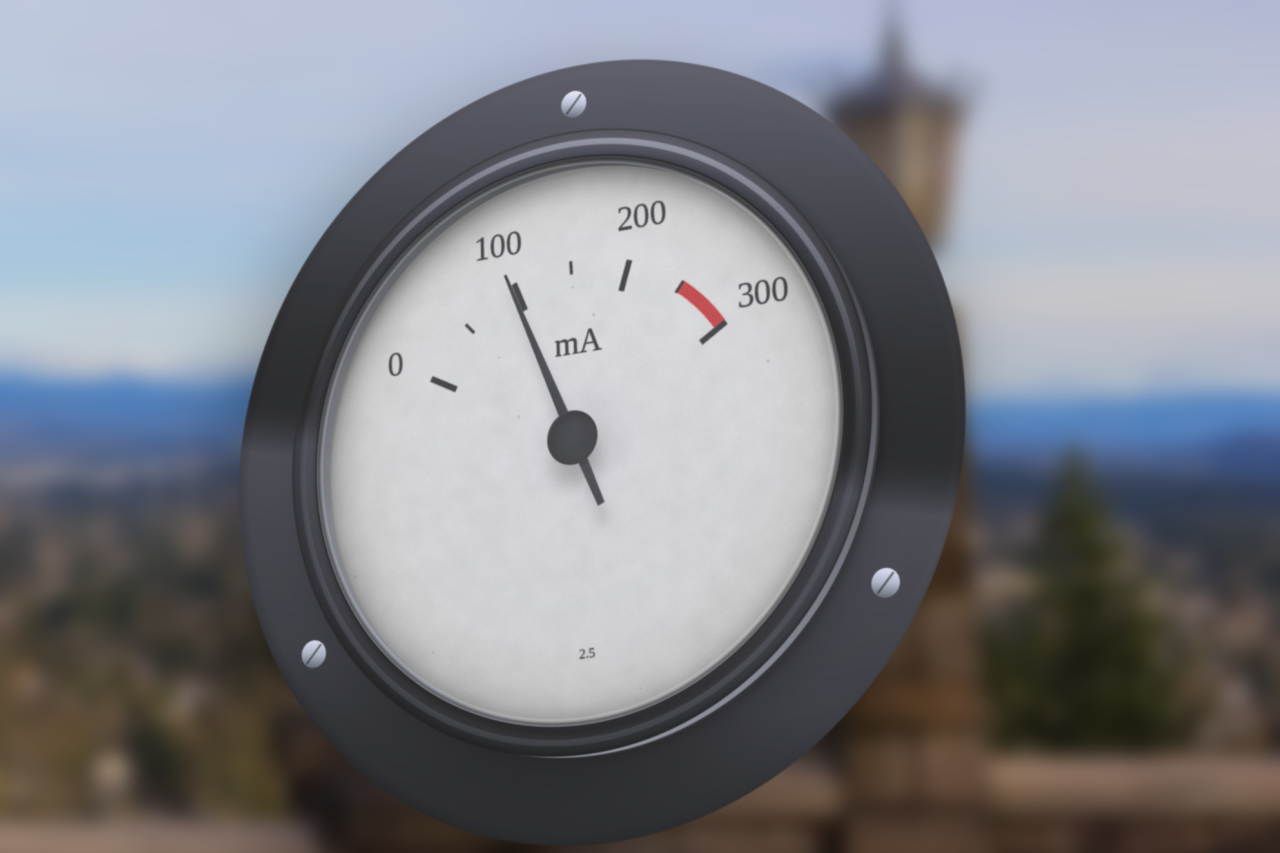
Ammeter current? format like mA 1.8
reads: mA 100
